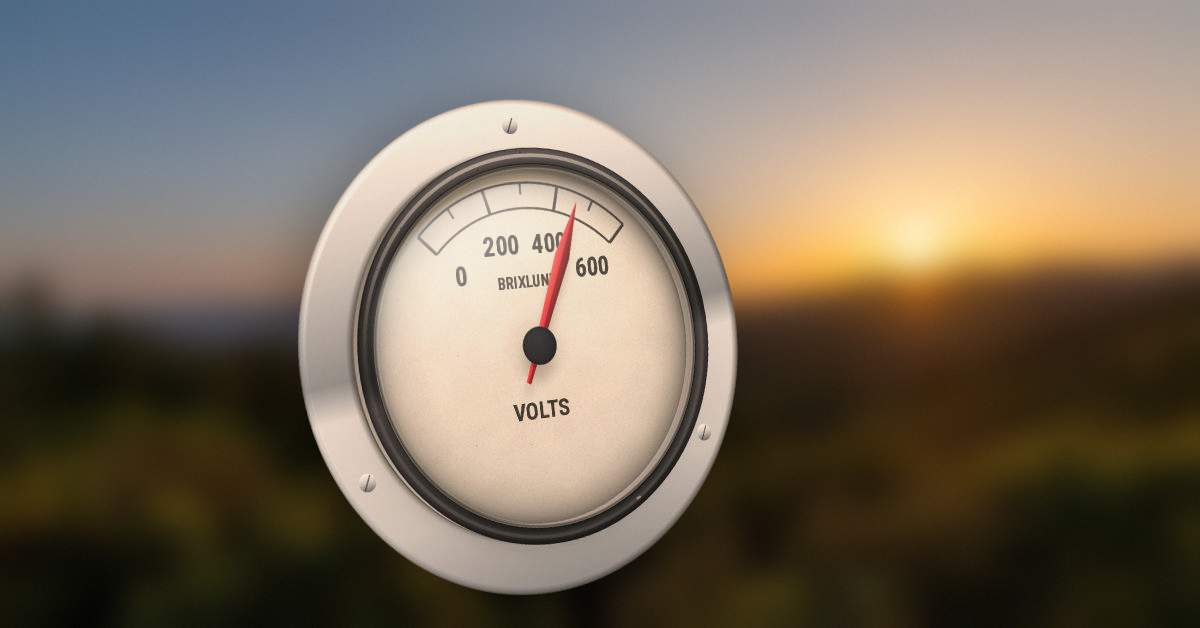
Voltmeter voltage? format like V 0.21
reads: V 450
